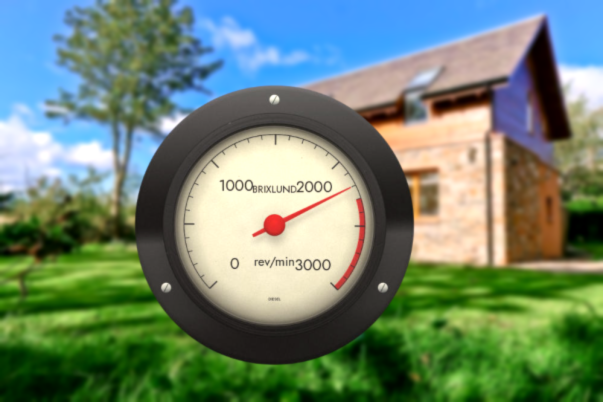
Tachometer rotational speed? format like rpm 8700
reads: rpm 2200
